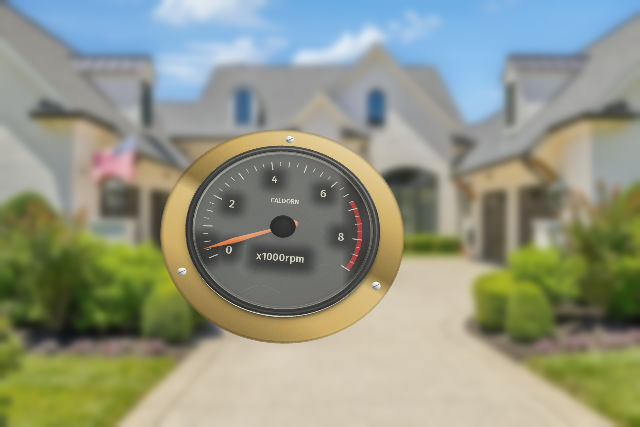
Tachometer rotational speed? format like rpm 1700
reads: rpm 250
